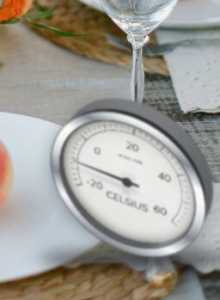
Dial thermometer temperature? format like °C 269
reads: °C -10
